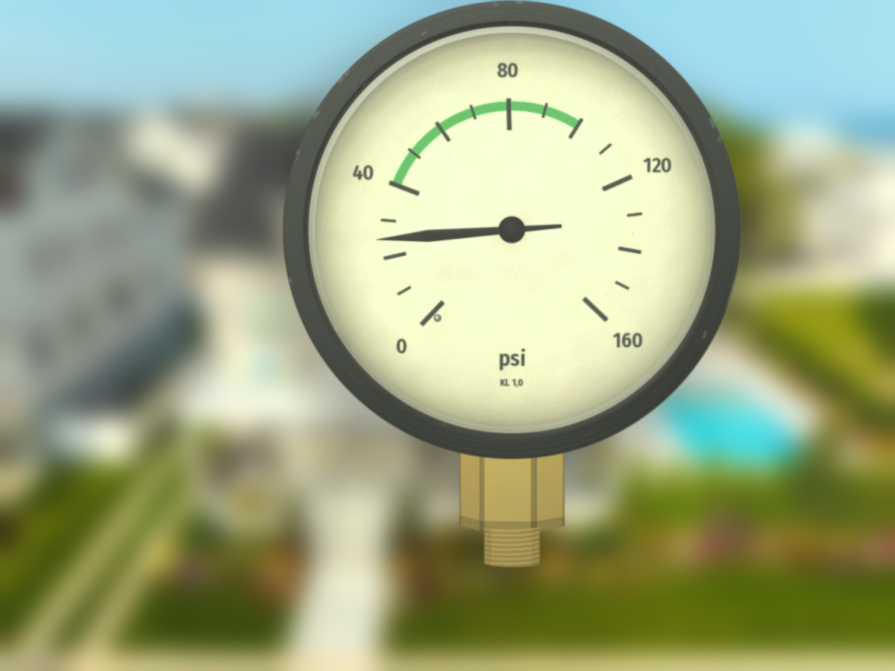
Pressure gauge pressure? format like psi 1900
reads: psi 25
